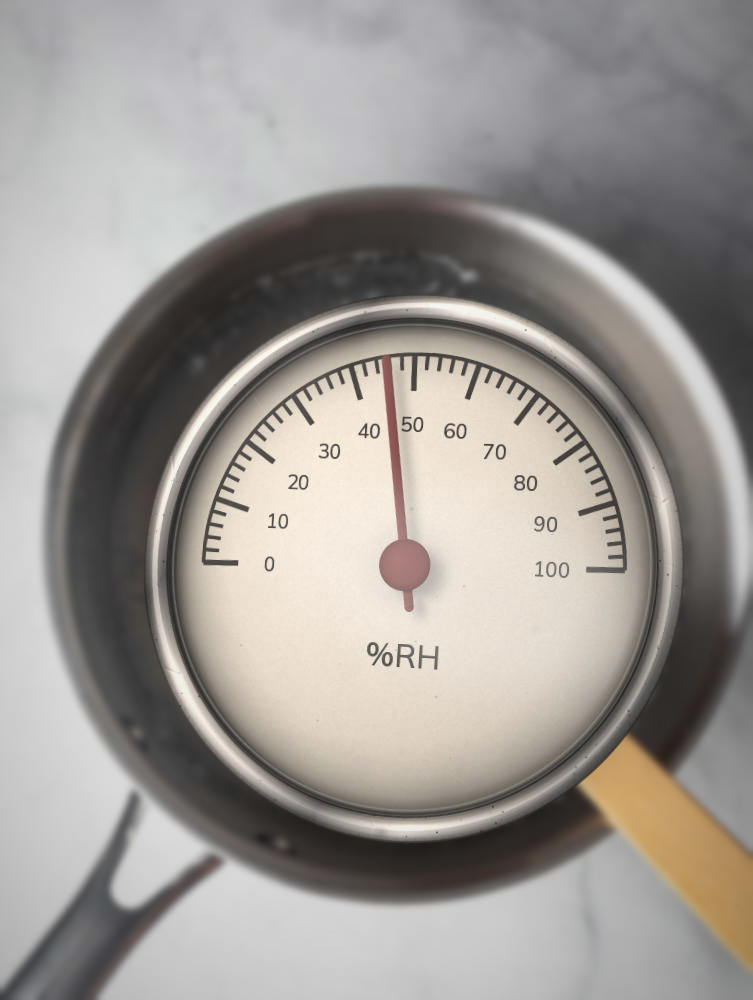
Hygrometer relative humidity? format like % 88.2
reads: % 46
